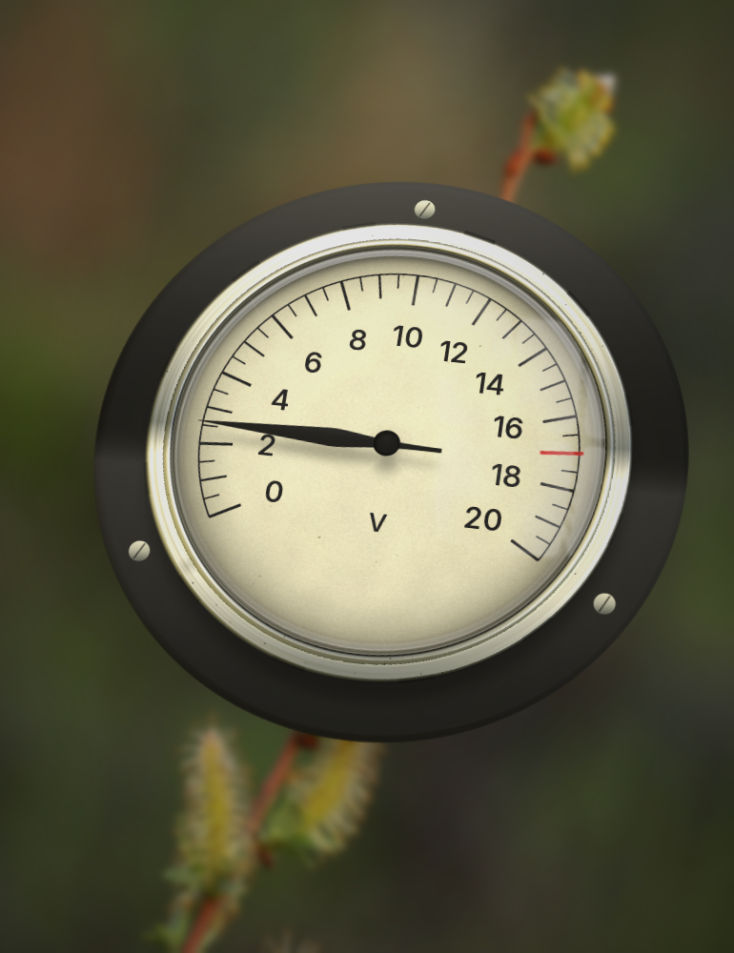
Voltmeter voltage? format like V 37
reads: V 2.5
